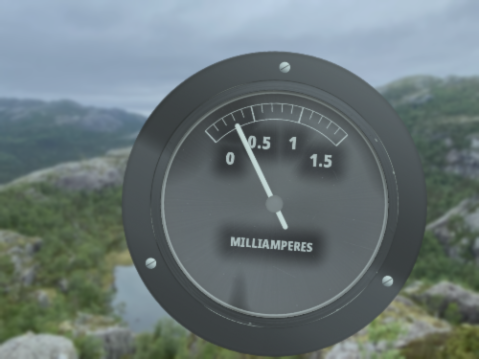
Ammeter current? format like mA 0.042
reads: mA 0.3
